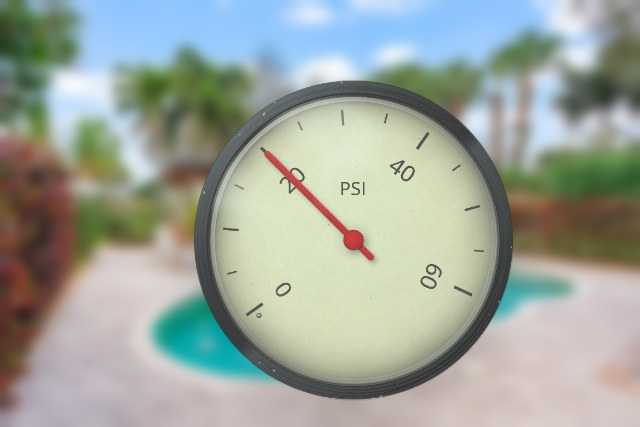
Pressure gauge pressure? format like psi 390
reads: psi 20
